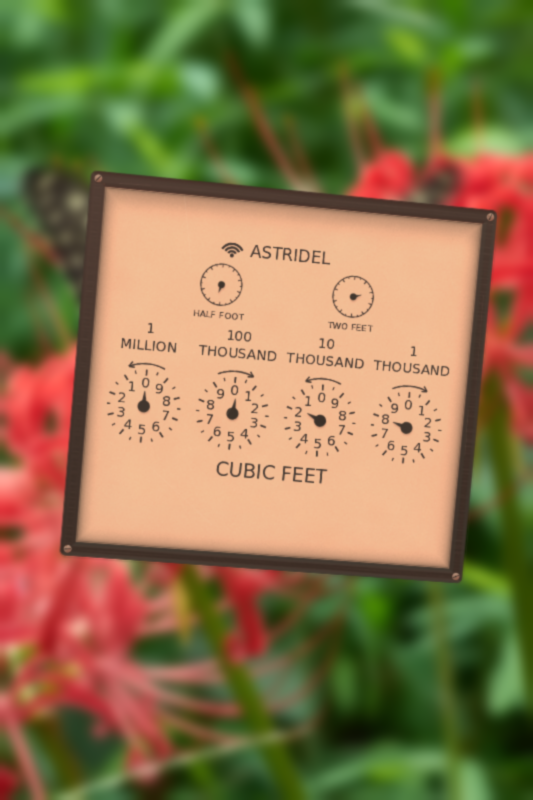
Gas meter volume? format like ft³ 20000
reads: ft³ 1800
